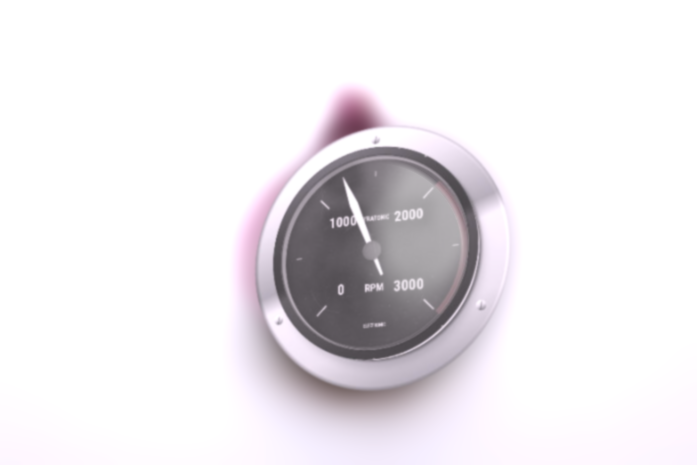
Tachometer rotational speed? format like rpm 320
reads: rpm 1250
